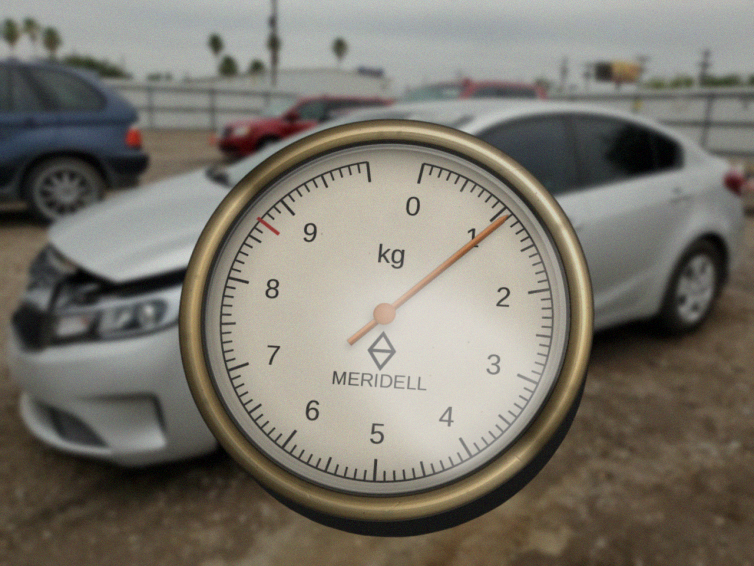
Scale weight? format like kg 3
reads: kg 1.1
